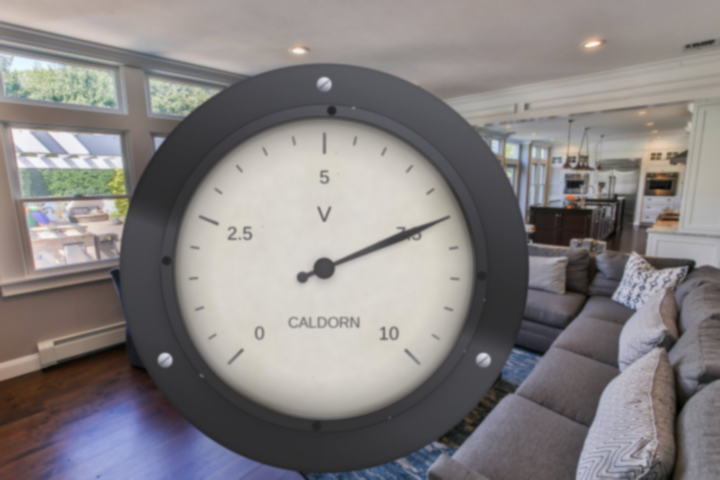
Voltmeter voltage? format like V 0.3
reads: V 7.5
